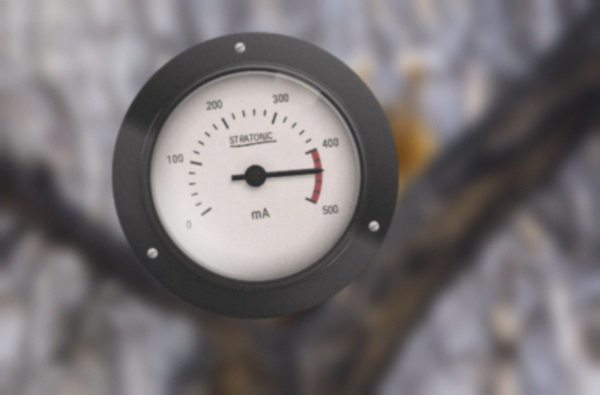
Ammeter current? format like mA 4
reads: mA 440
